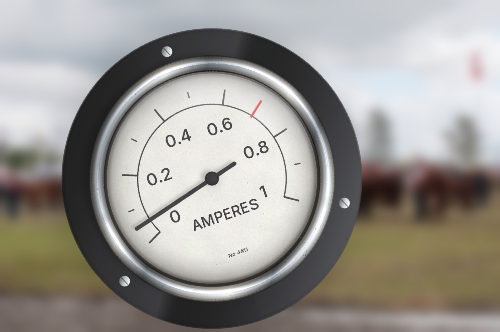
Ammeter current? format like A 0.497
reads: A 0.05
